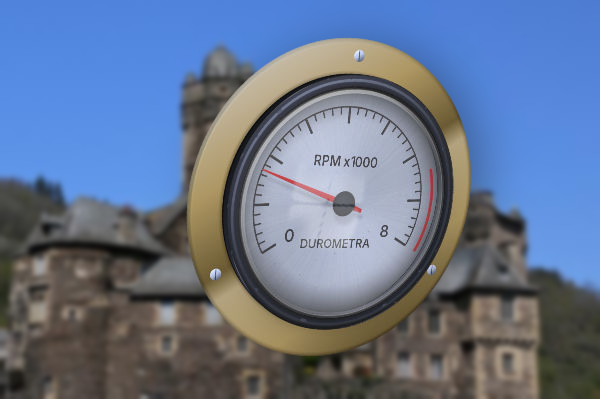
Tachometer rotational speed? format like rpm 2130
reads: rpm 1700
